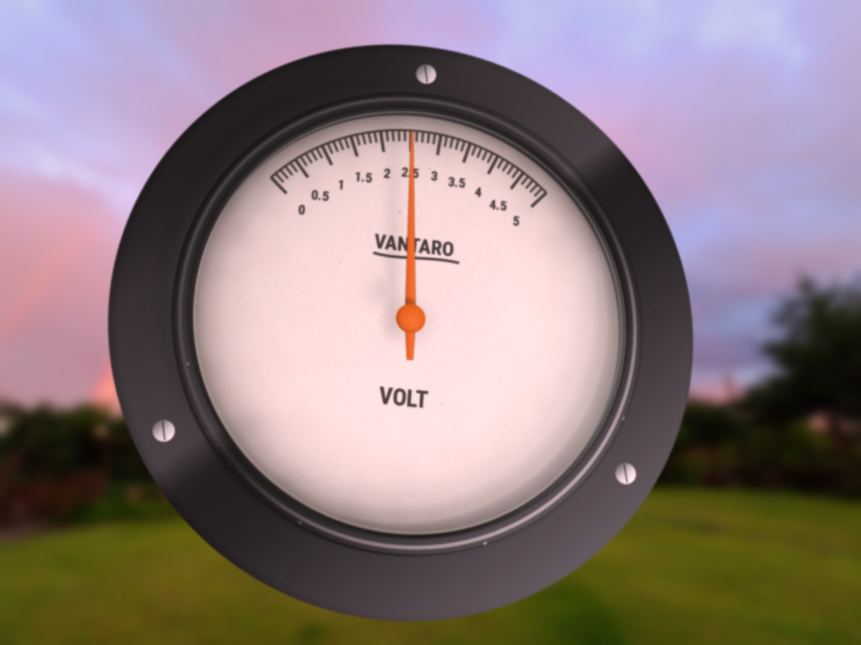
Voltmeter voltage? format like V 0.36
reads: V 2.5
